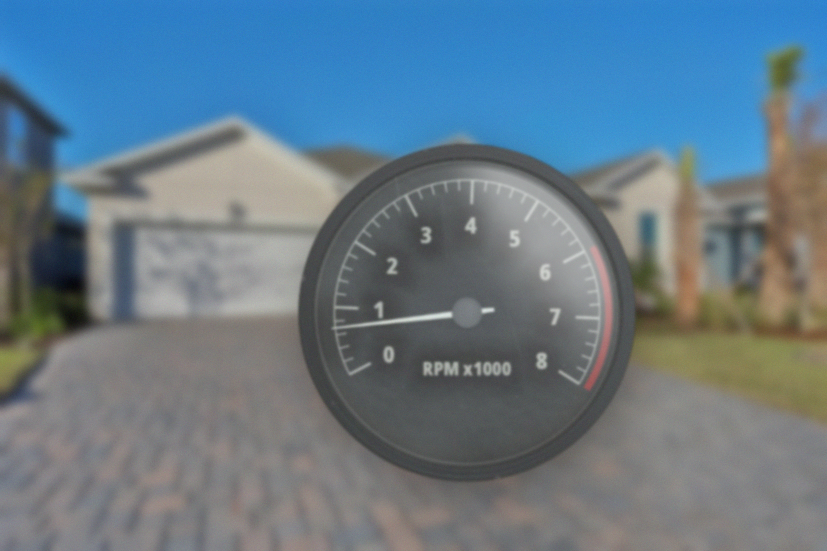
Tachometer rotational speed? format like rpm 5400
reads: rpm 700
